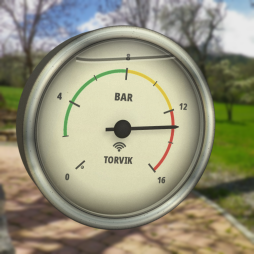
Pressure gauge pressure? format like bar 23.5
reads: bar 13
